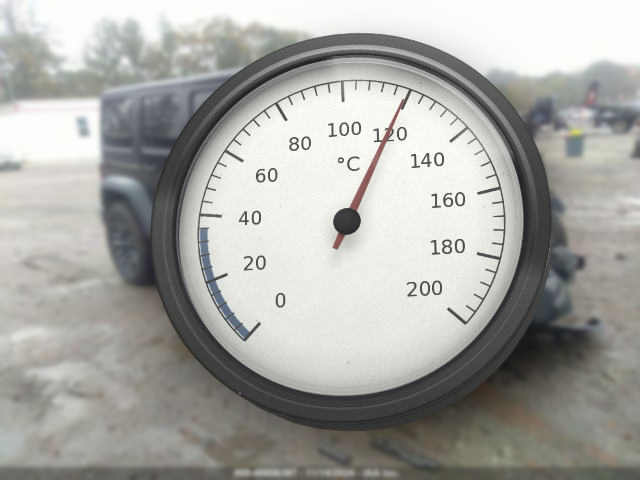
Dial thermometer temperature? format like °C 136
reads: °C 120
